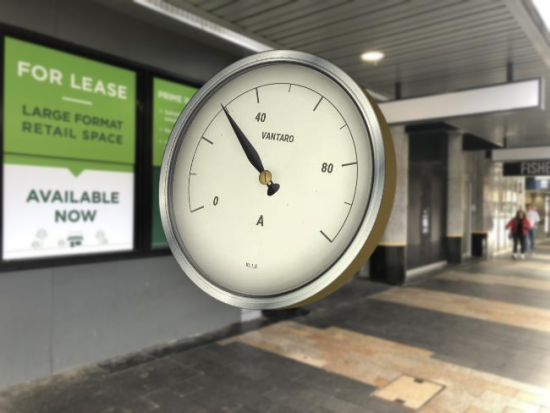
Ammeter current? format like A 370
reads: A 30
